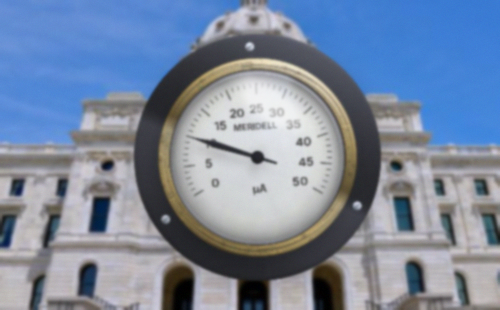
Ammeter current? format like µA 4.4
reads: µA 10
